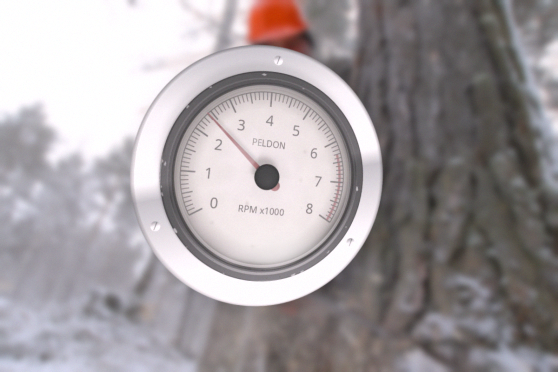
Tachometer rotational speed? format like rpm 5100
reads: rpm 2400
